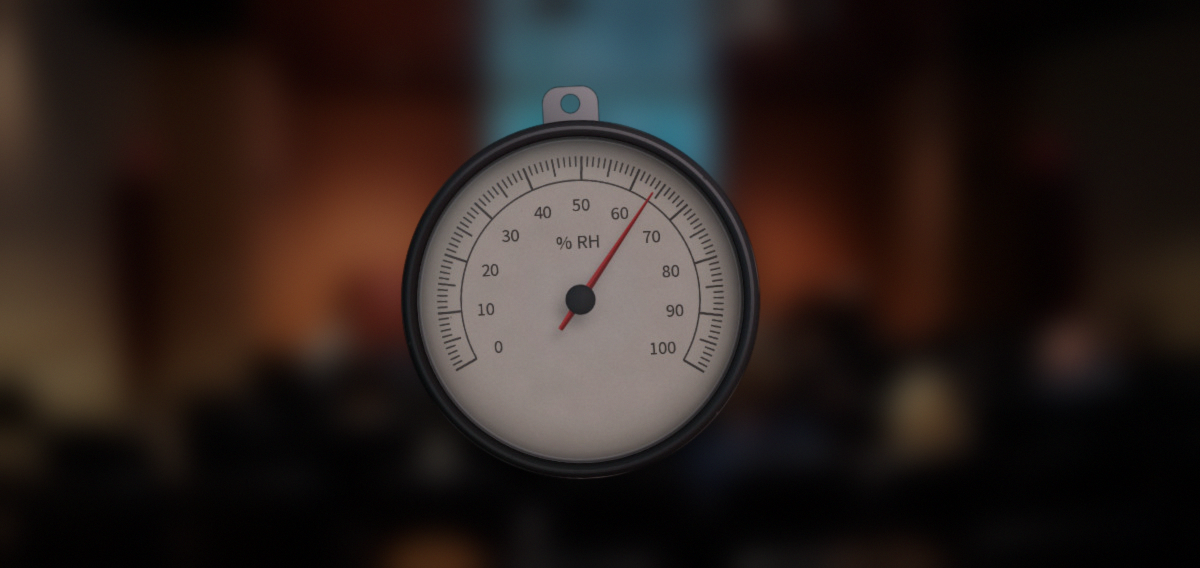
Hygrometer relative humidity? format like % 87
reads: % 64
